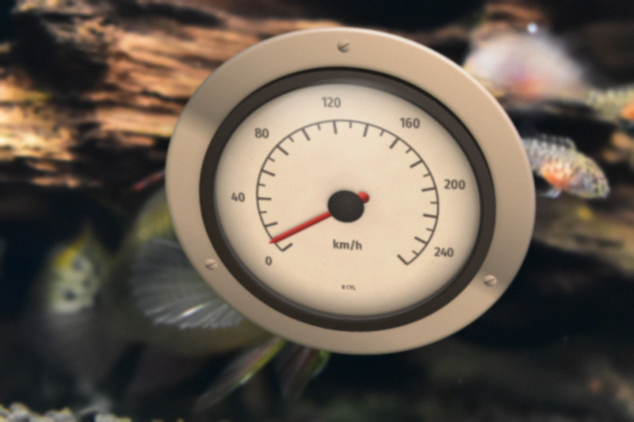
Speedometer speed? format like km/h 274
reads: km/h 10
